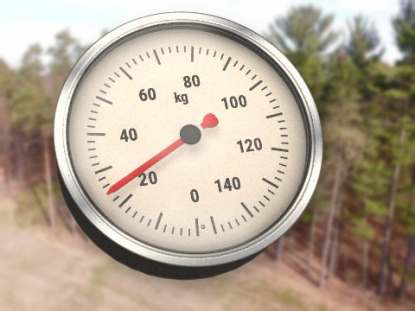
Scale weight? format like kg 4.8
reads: kg 24
